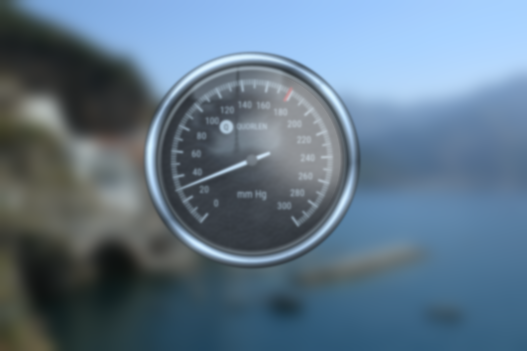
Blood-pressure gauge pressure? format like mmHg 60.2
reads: mmHg 30
